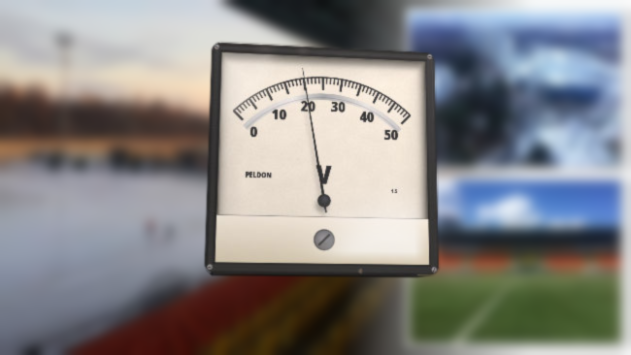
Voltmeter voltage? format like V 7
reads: V 20
